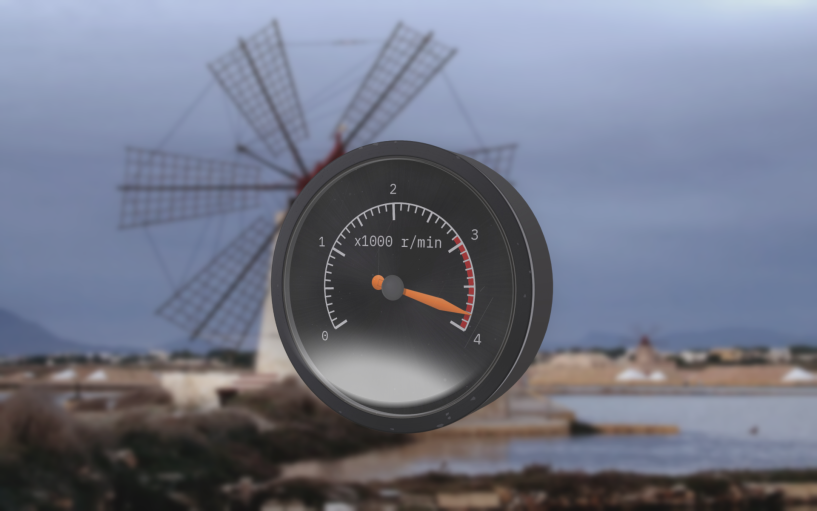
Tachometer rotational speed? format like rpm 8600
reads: rpm 3800
